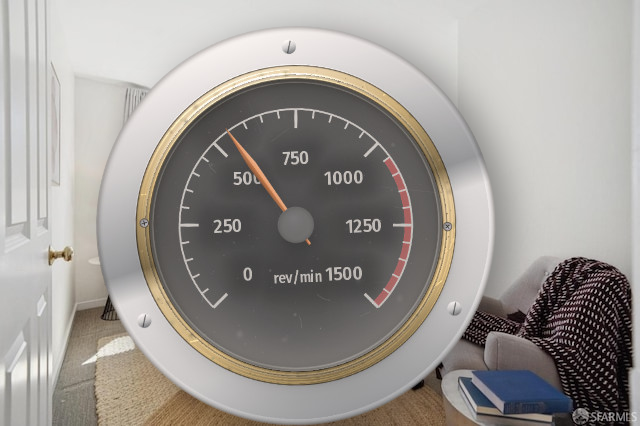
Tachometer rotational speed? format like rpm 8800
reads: rpm 550
